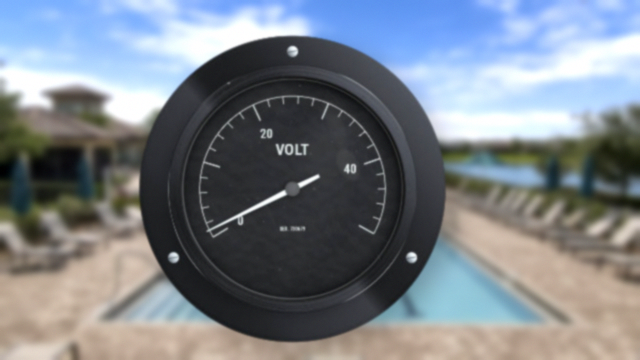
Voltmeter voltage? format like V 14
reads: V 1
